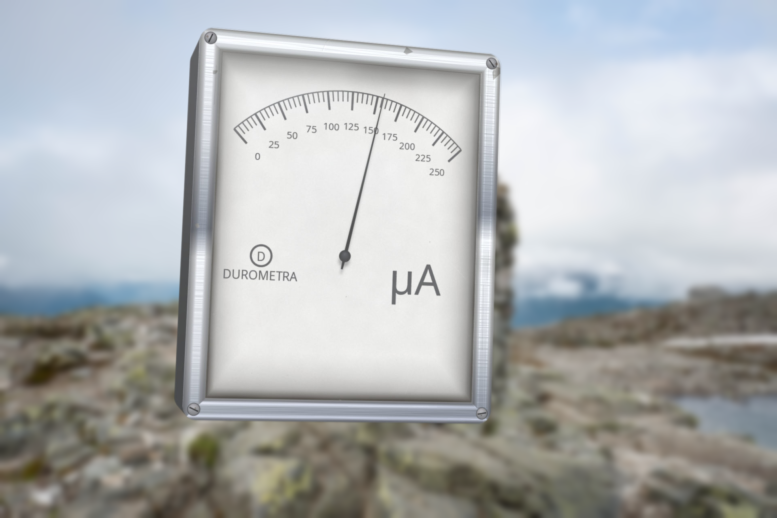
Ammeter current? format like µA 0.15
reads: µA 155
